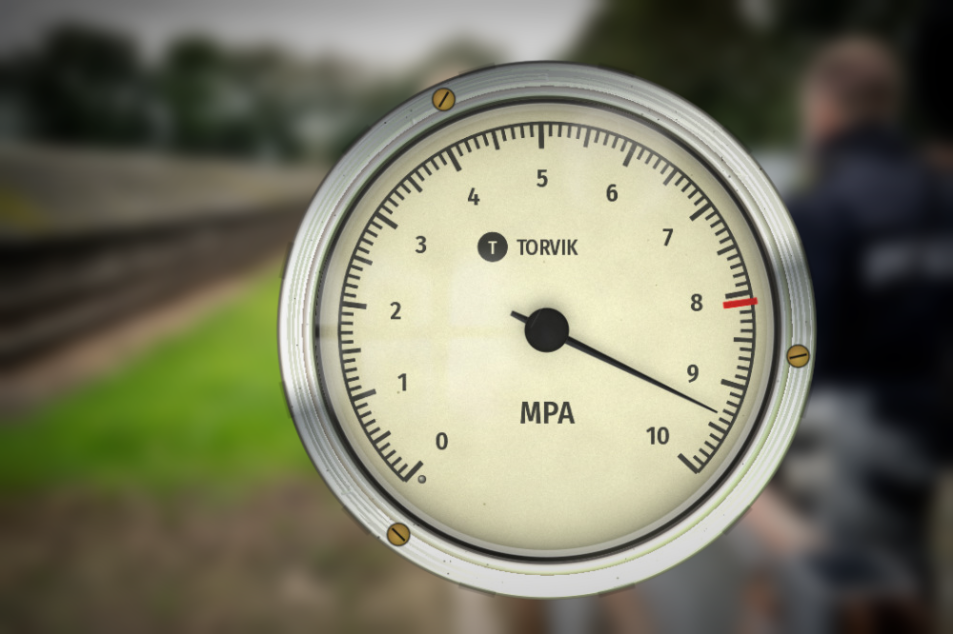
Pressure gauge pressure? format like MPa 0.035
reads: MPa 9.35
